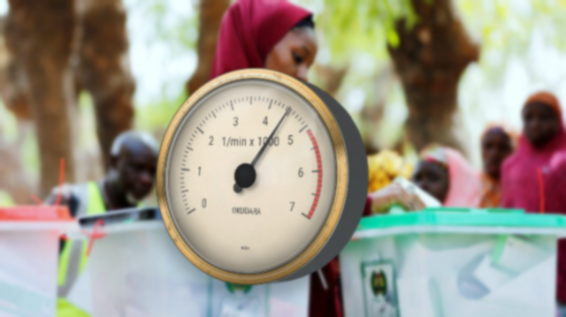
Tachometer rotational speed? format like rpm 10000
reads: rpm 4500
